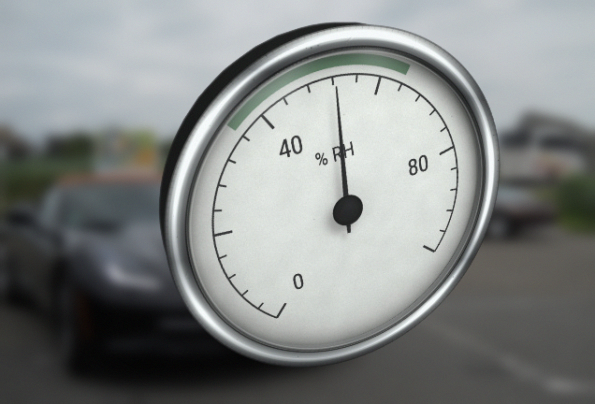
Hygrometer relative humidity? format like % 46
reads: % 52
